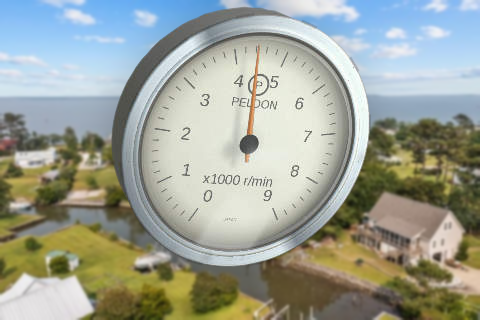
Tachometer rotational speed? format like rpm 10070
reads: rpm 4400
